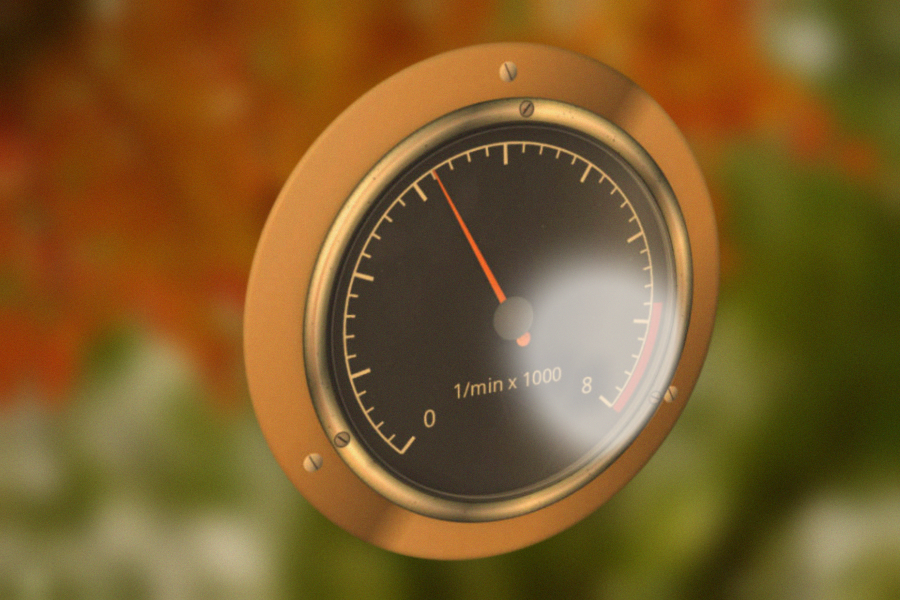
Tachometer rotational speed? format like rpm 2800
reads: rpm 3200
